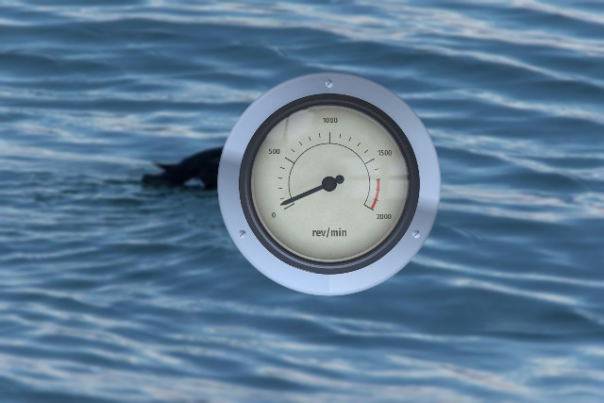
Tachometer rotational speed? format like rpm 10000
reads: rpm 50
